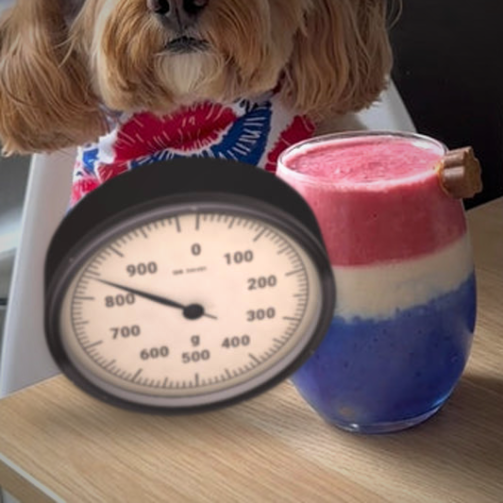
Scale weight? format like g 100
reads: g 850
